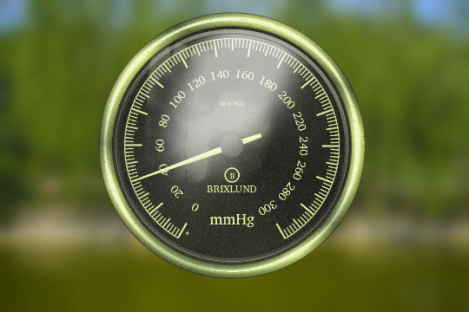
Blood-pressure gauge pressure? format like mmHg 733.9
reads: mmHg 40
